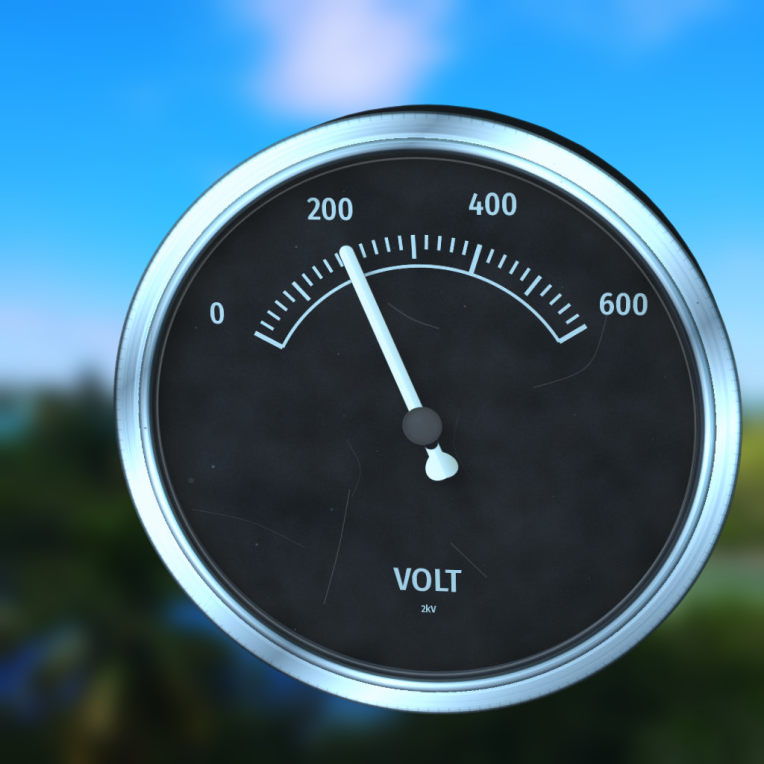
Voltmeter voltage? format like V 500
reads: V 200
